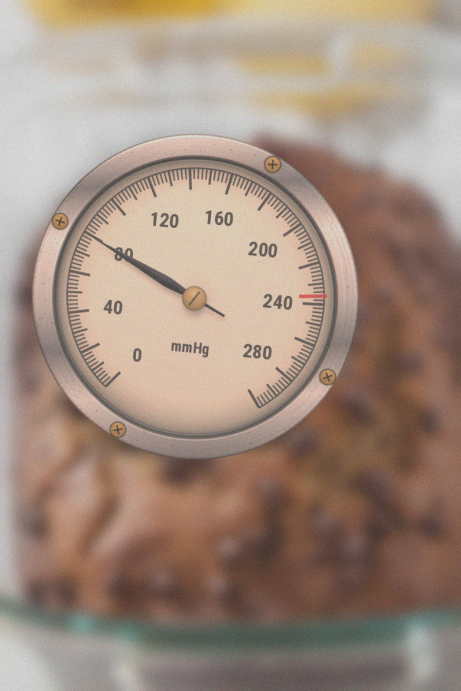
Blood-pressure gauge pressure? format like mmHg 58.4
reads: mmHg 80
